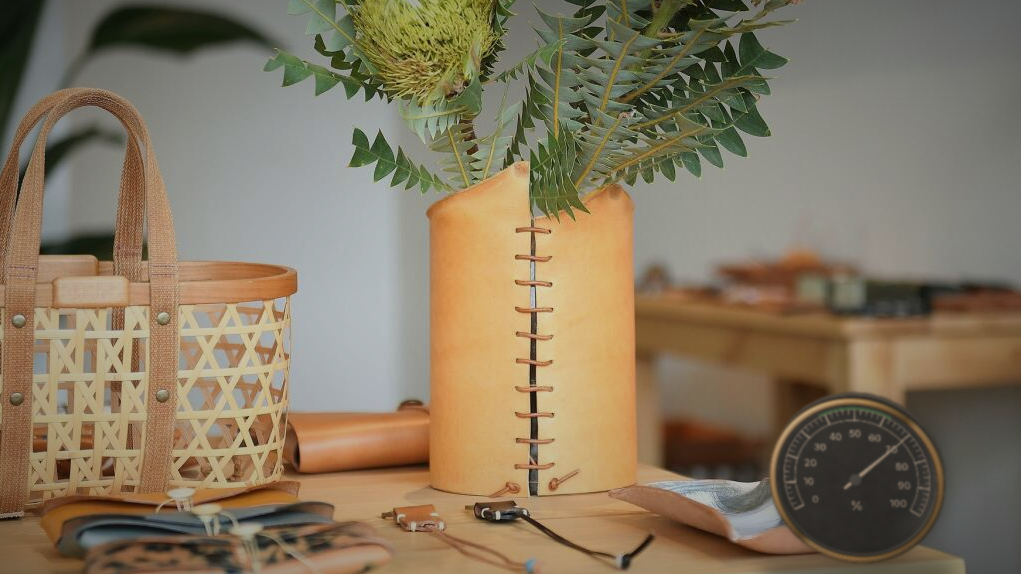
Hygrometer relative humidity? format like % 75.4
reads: % 70
